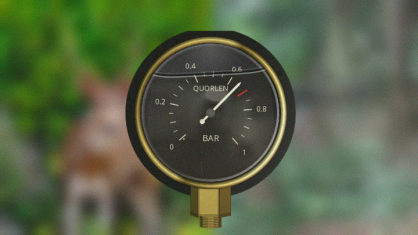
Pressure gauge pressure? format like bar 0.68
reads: bar 0.65
